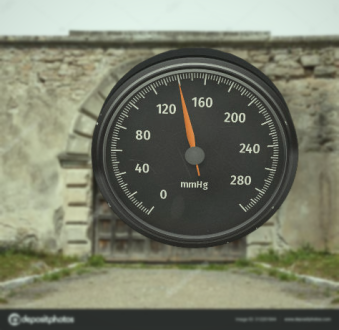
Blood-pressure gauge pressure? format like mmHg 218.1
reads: mmHg 140
